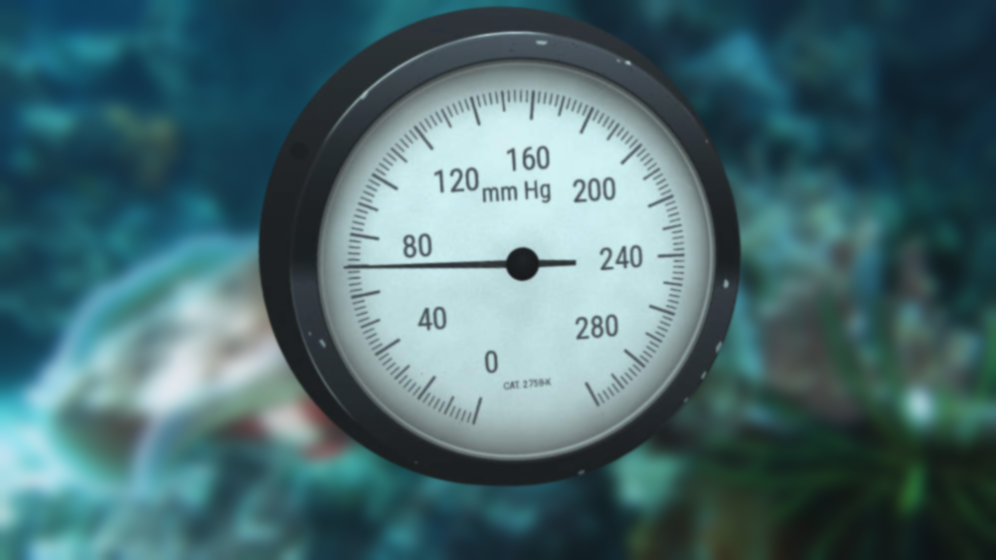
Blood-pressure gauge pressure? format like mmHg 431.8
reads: mmHg 70
